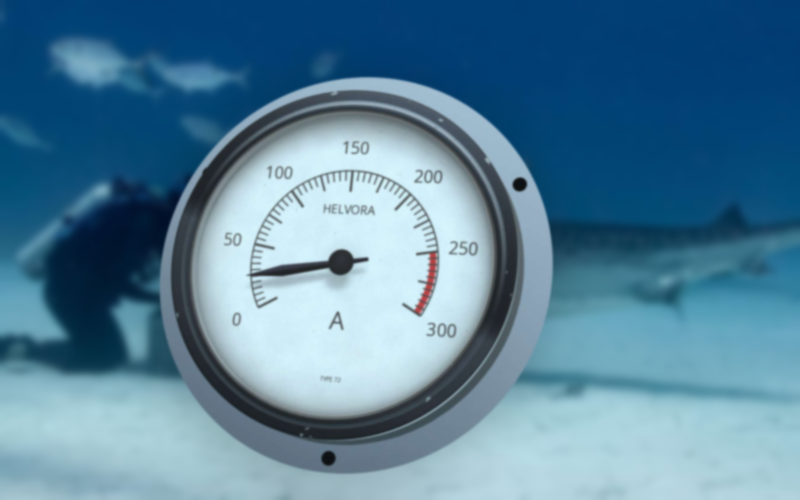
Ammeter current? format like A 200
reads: A 25
